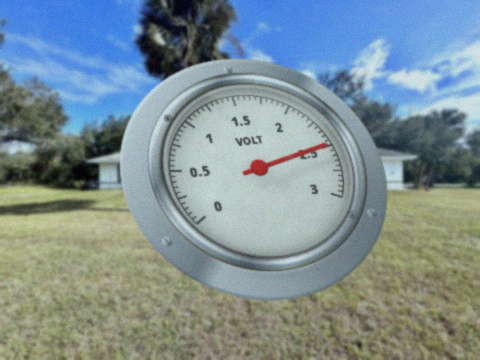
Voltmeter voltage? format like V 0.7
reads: V 2.5
